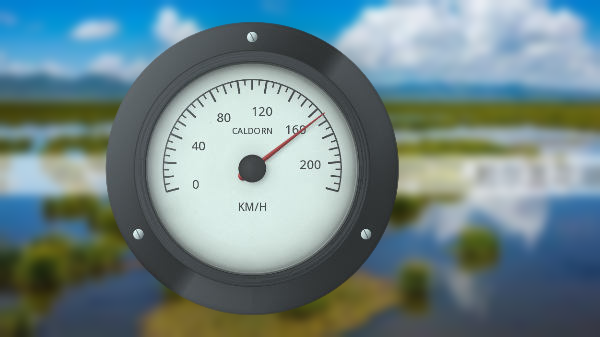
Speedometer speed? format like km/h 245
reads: km/h 165
